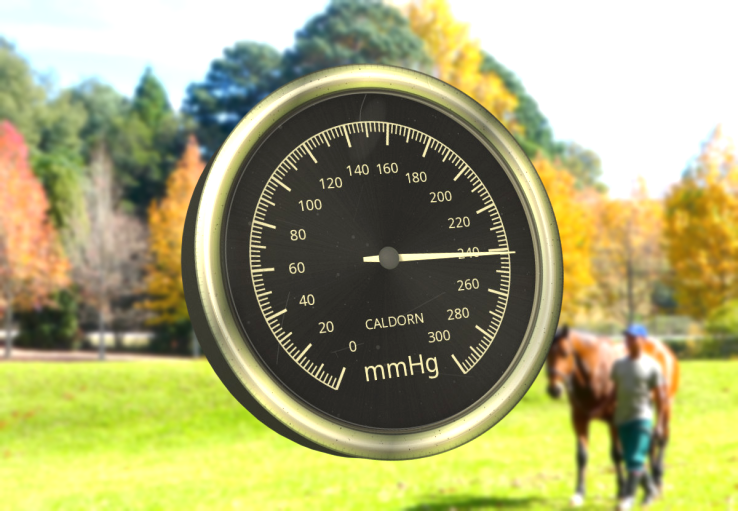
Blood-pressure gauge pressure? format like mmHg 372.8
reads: mmHg 242
